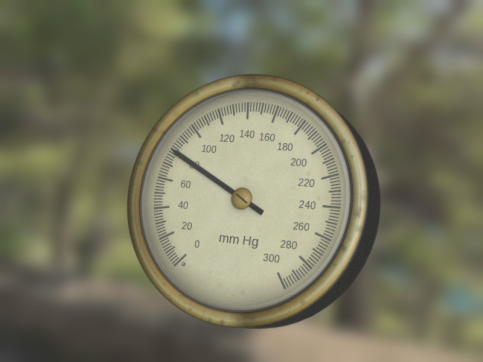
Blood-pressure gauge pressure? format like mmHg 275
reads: mmHg 80
